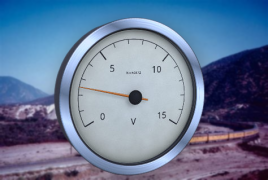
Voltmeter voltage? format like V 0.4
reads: V 2.5
